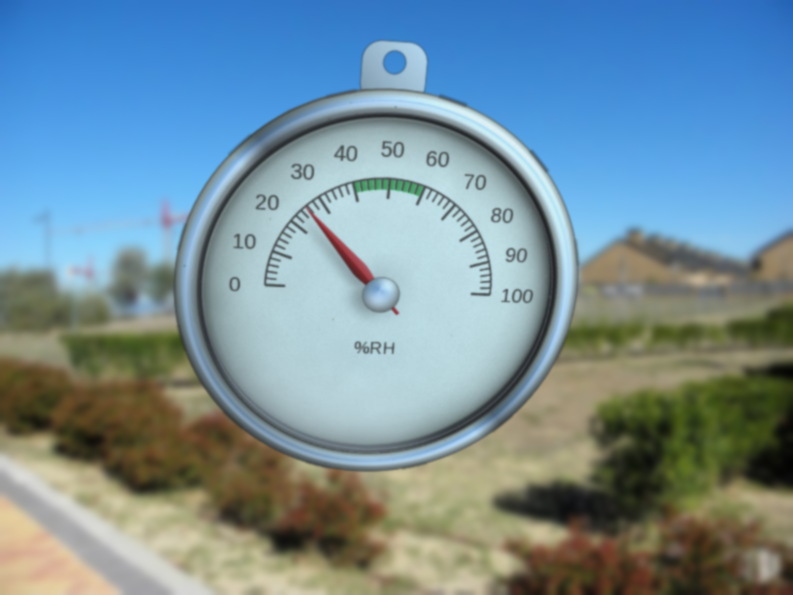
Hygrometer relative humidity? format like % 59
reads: % 26
